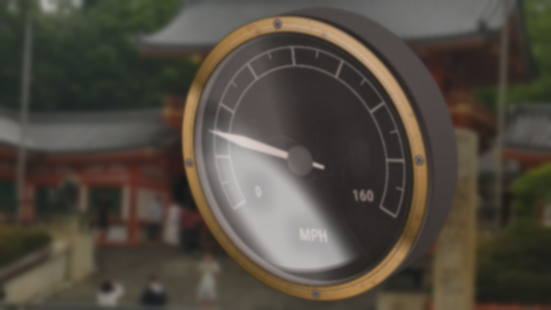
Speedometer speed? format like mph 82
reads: mph 30
